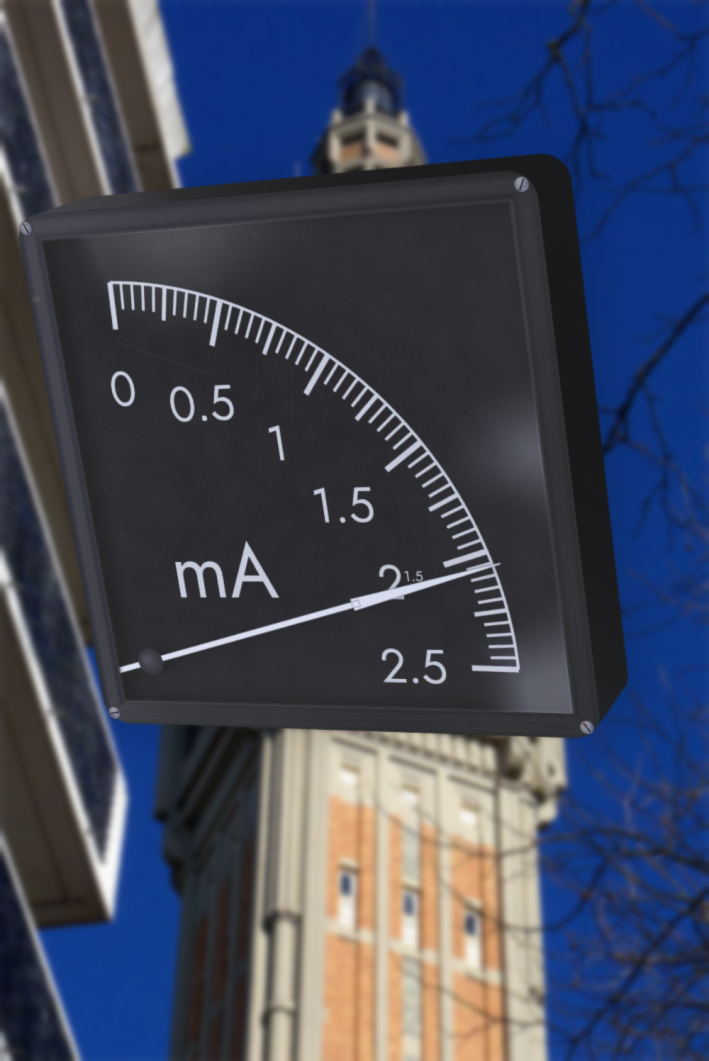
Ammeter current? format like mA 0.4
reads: mA 2.05
